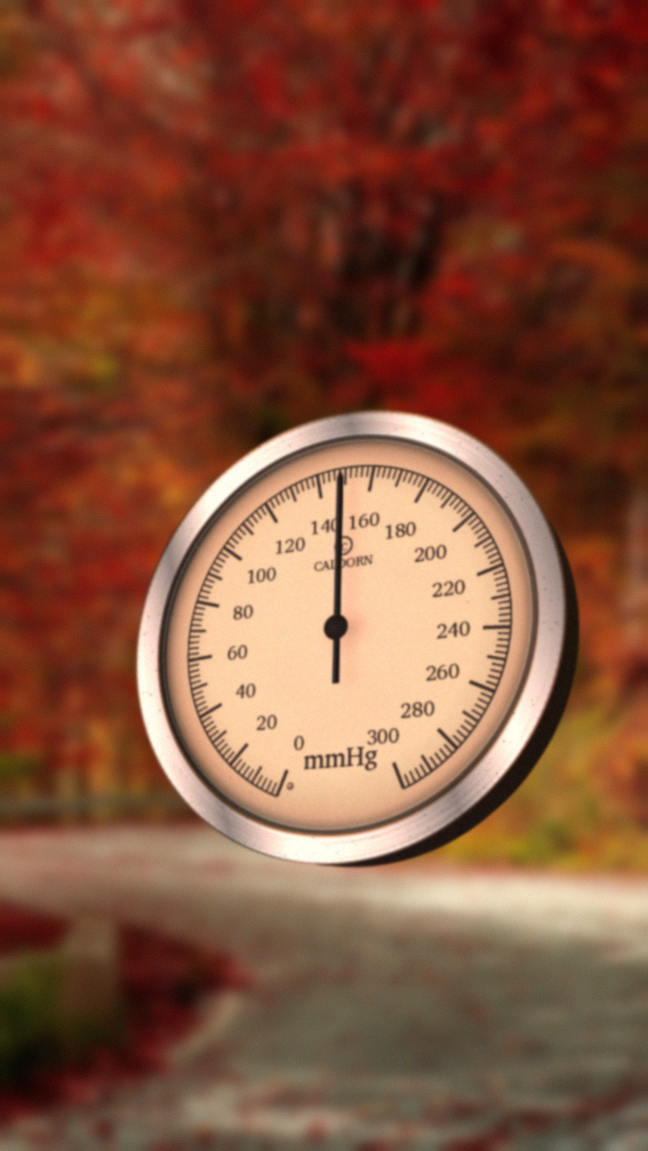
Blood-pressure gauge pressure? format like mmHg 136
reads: mmHg 150
